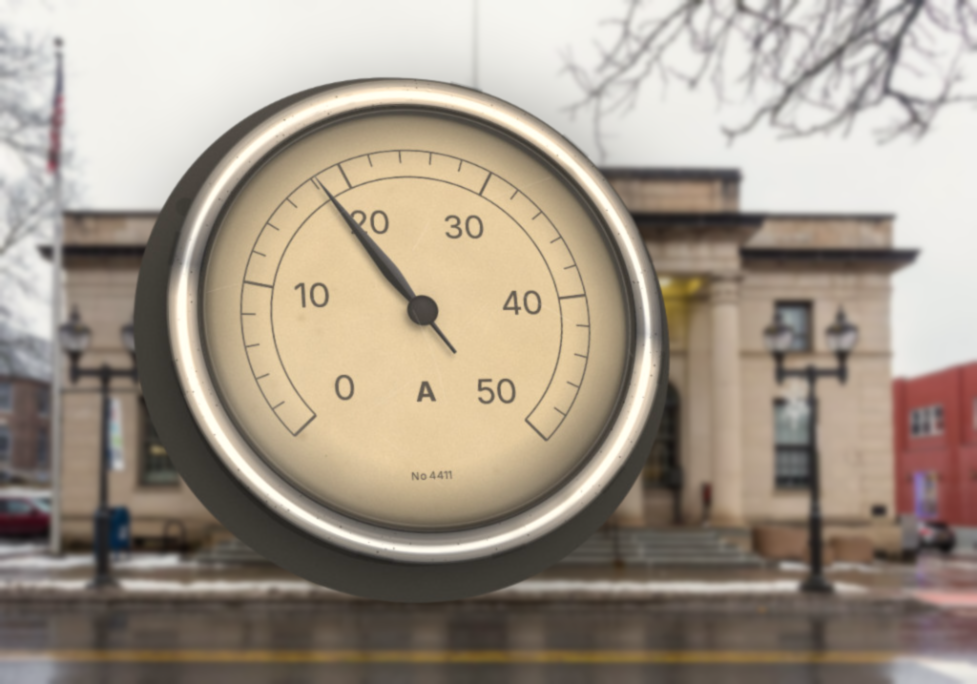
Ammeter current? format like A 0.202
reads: A 18
